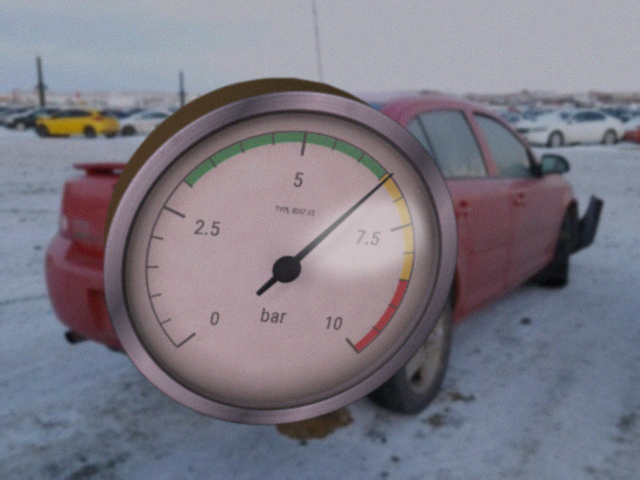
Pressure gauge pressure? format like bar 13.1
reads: bar 6.5
